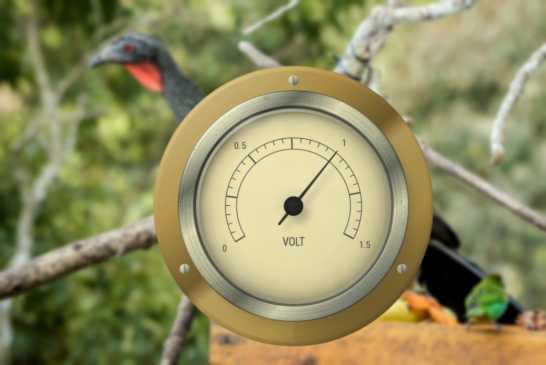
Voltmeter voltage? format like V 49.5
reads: V 1
